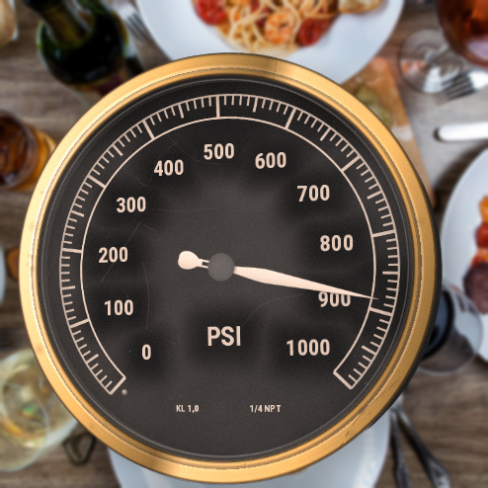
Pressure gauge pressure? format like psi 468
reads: psi 885
